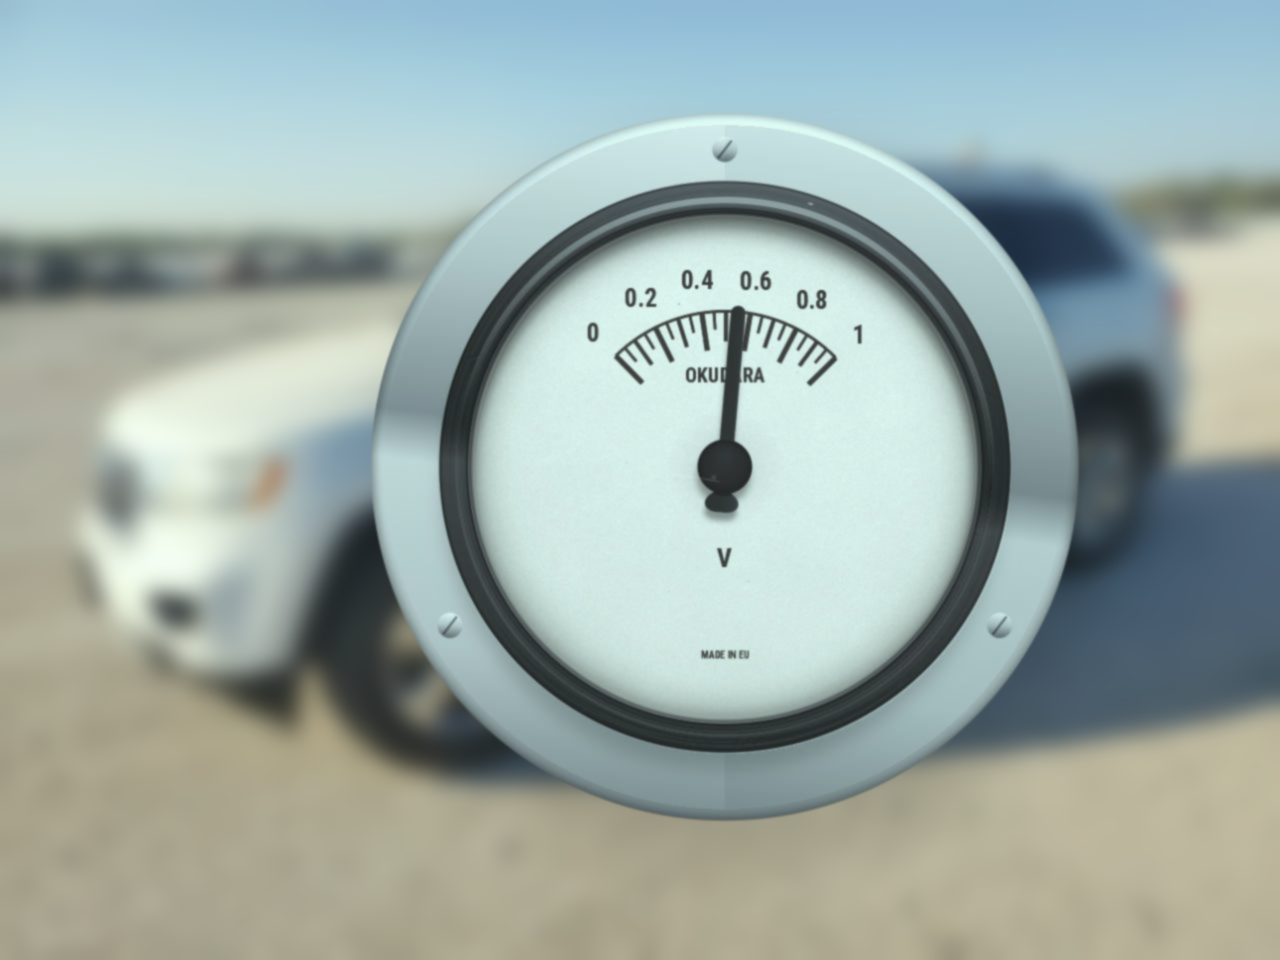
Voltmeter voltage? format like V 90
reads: V 0.55
